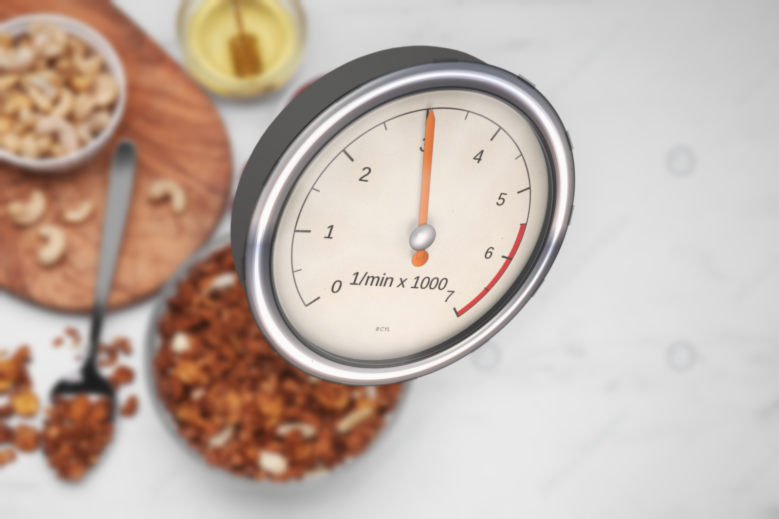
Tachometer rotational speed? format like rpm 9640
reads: rpm 3000
